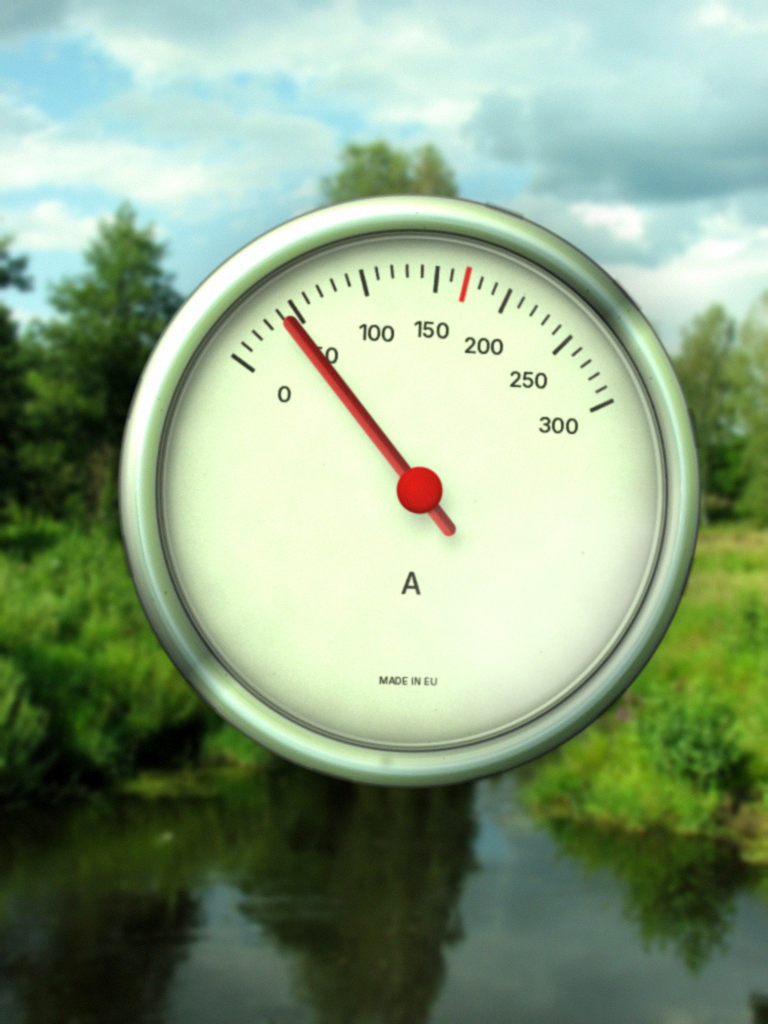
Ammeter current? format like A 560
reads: A 40
